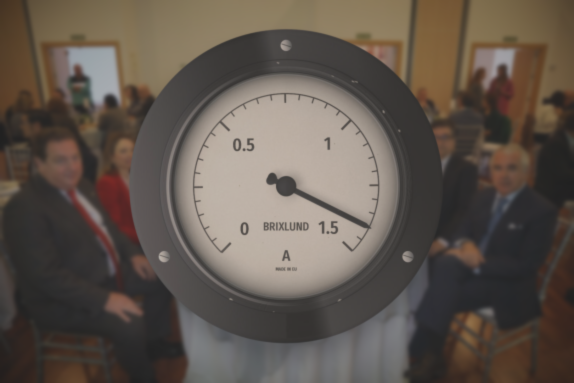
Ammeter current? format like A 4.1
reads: A 1.4
